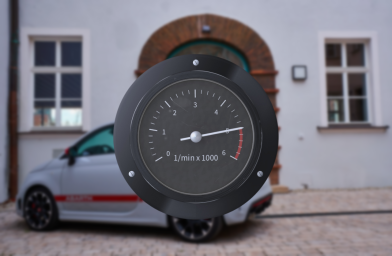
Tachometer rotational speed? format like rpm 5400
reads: rpm 5000
